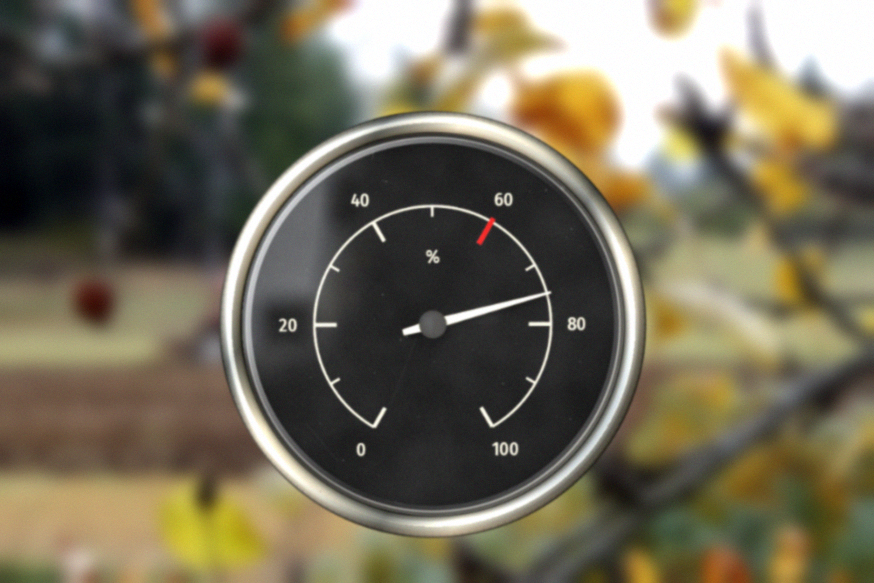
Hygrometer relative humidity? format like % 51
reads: % 75
